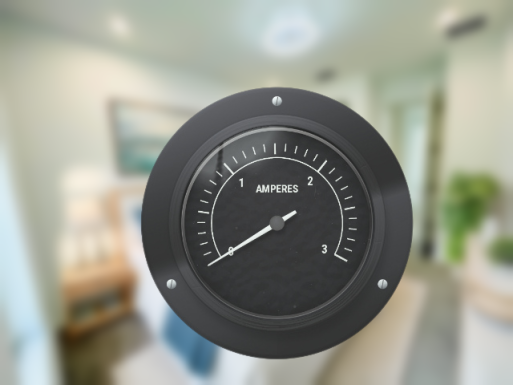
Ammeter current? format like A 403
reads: A 0
